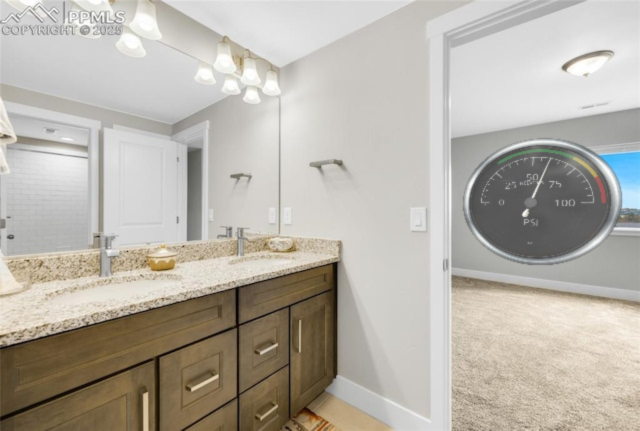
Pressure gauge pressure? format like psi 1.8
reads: psi 60
